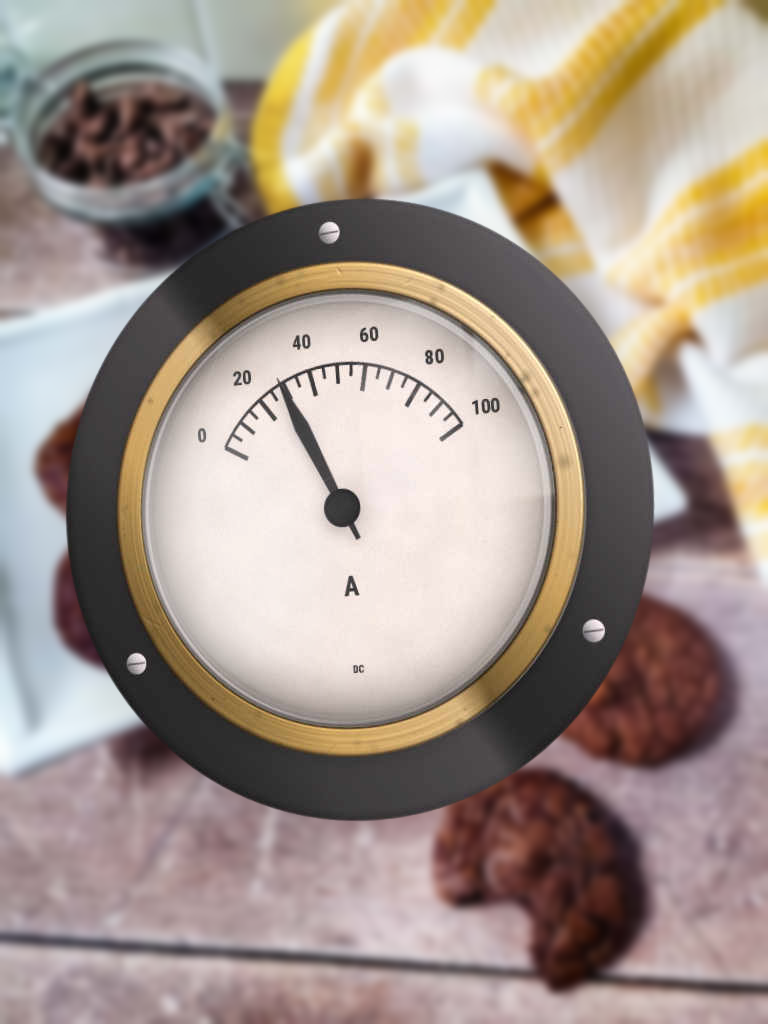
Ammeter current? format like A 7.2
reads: A 30
